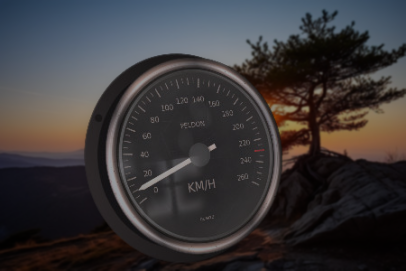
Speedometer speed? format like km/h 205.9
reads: km/h 10
